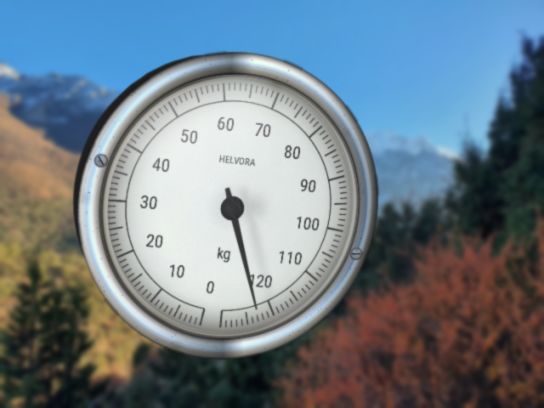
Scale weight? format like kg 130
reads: kg 123
